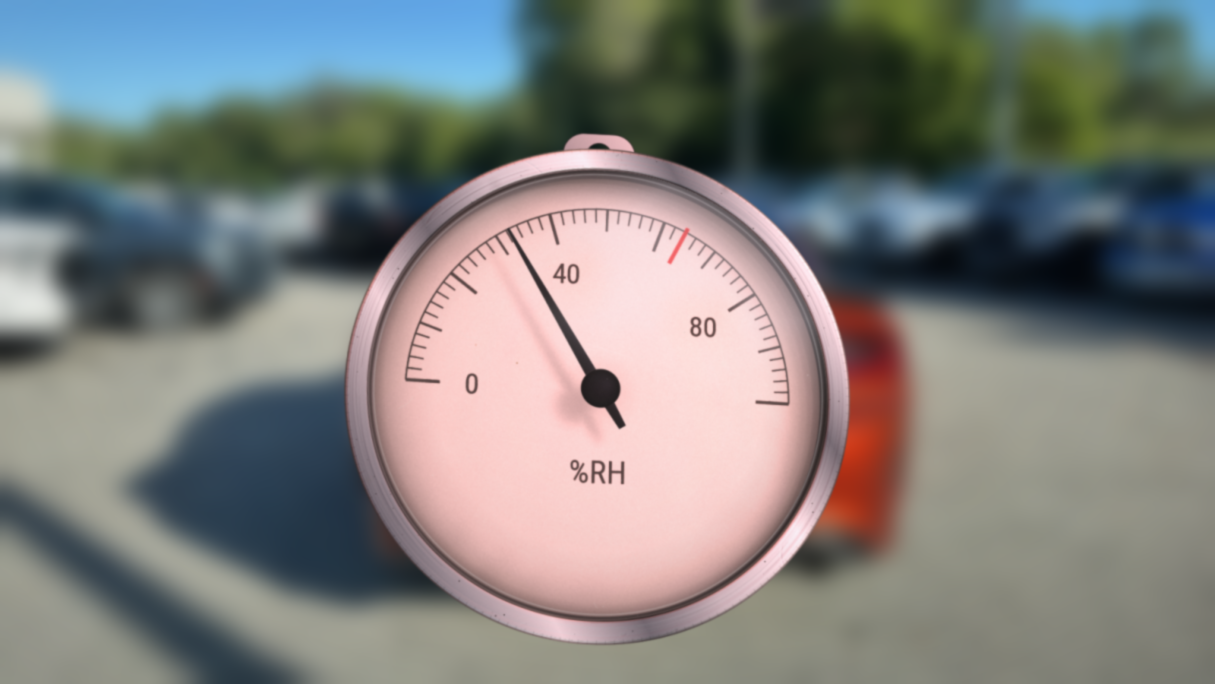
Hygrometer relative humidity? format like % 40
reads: % 32
